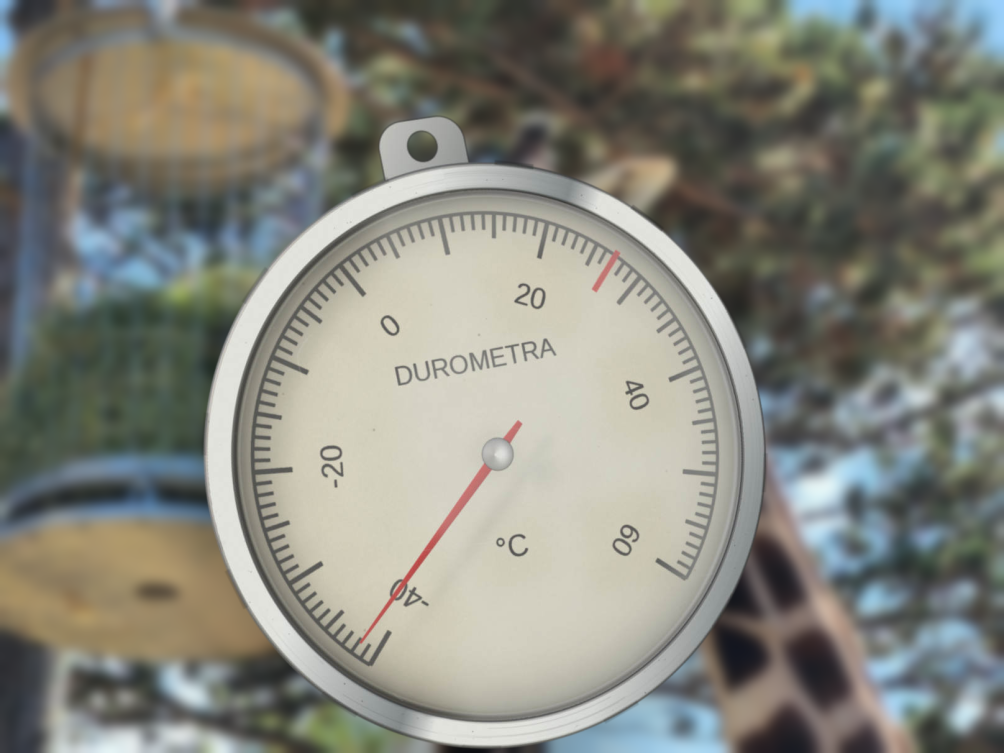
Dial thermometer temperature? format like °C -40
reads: °C -38
